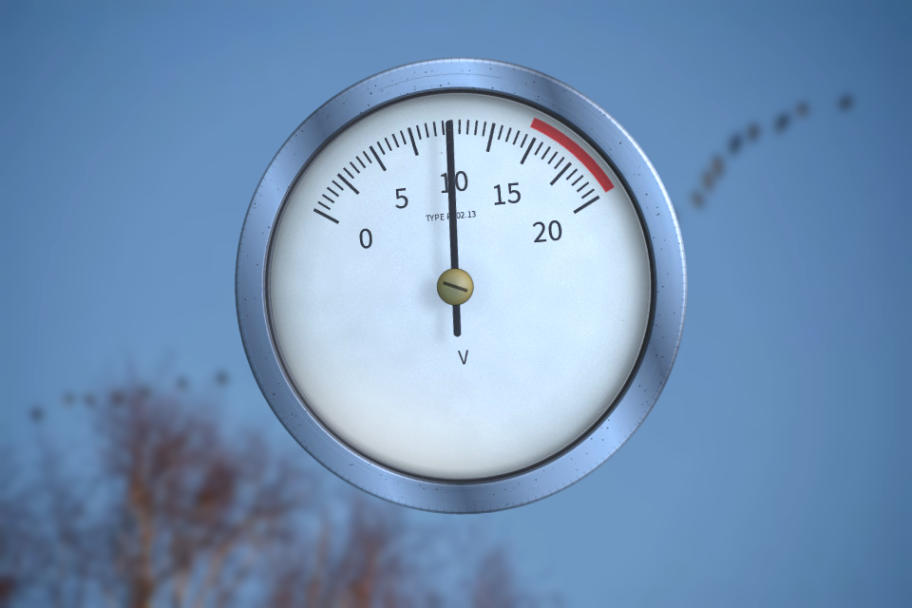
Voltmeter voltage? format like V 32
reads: V 10
